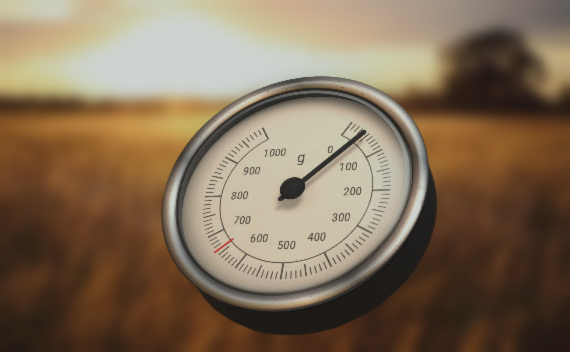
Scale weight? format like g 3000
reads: g 50
